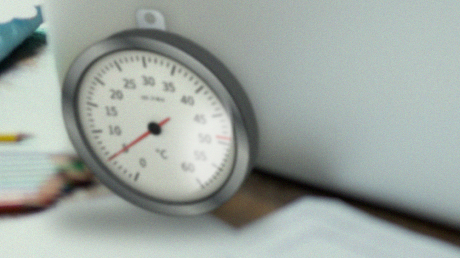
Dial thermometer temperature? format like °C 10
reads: °C 5
